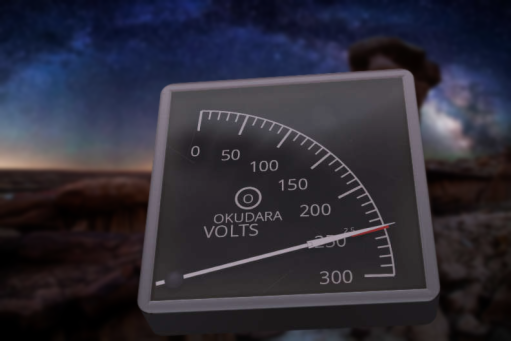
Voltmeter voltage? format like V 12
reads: V 250
